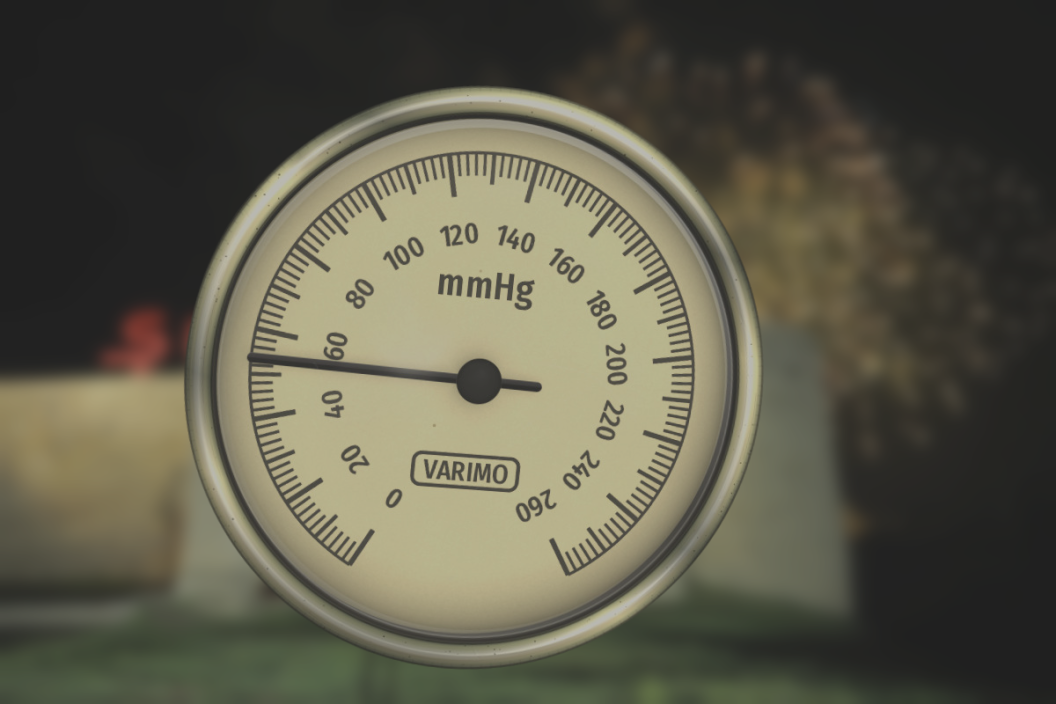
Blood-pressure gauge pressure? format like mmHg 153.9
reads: mmHg 54
